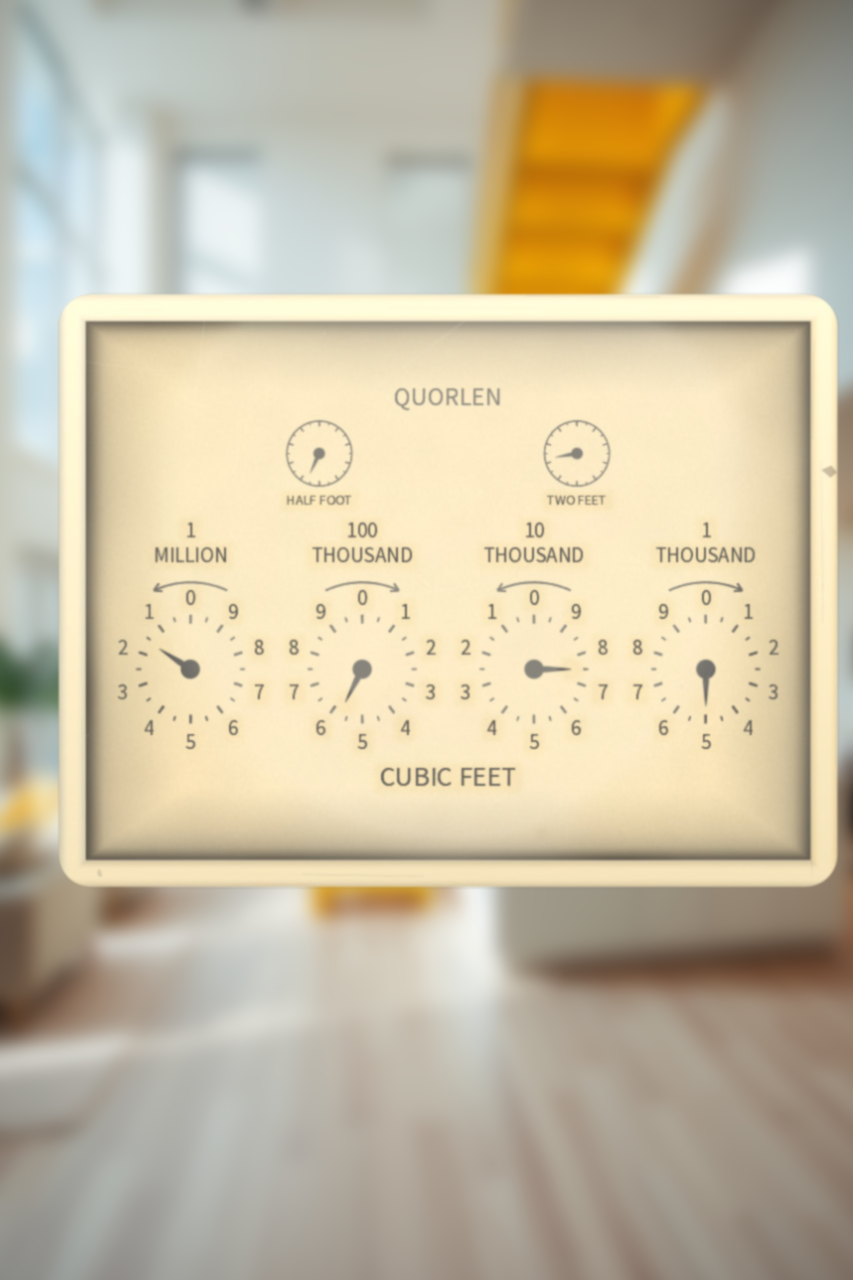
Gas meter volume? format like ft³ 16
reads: ft³ 157500
